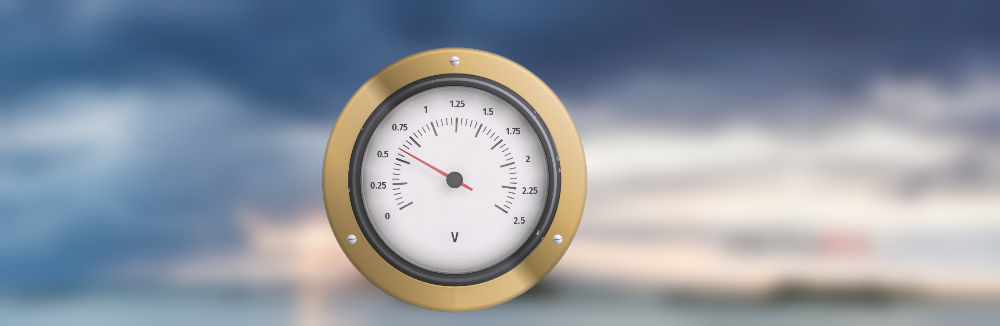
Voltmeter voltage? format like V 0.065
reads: V 0.6
